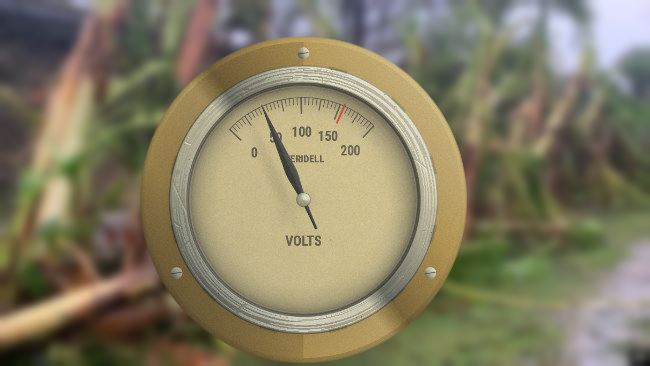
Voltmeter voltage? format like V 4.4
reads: V 50
